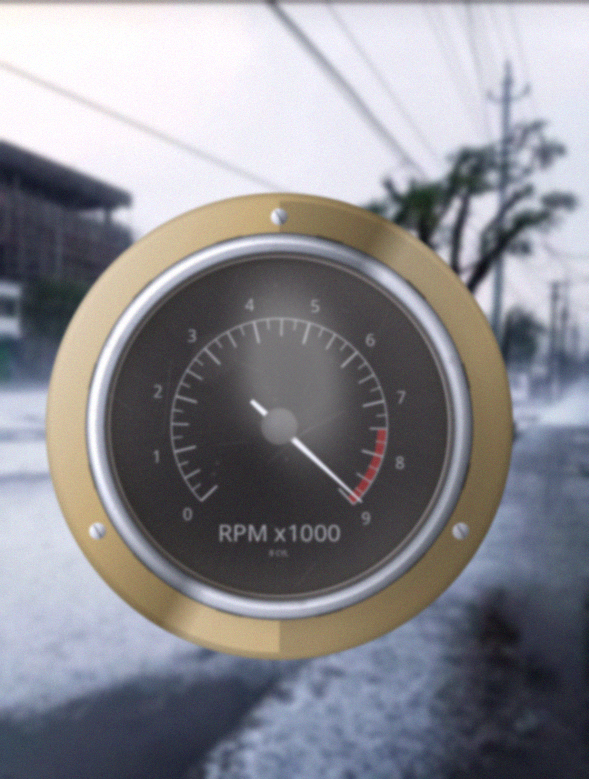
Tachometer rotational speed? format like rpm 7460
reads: rpm 8875
